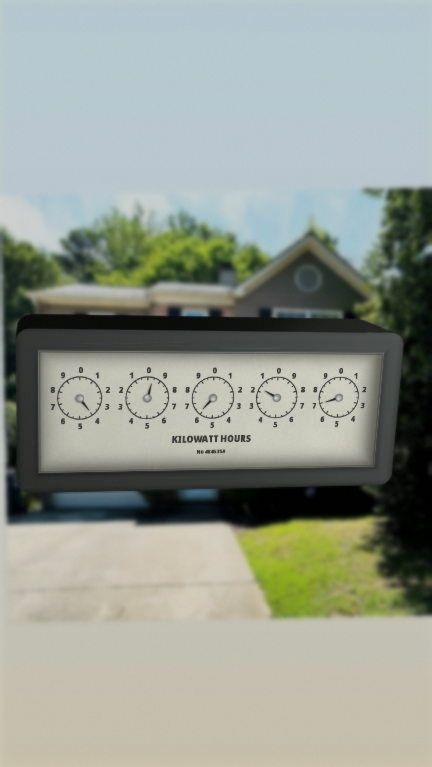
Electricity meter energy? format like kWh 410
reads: kWh 39617
